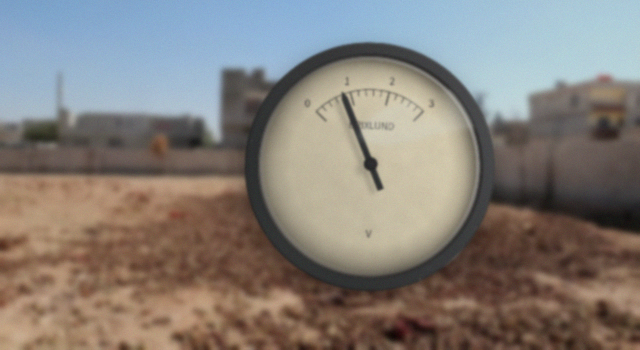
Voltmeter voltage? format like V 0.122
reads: V 0.8
